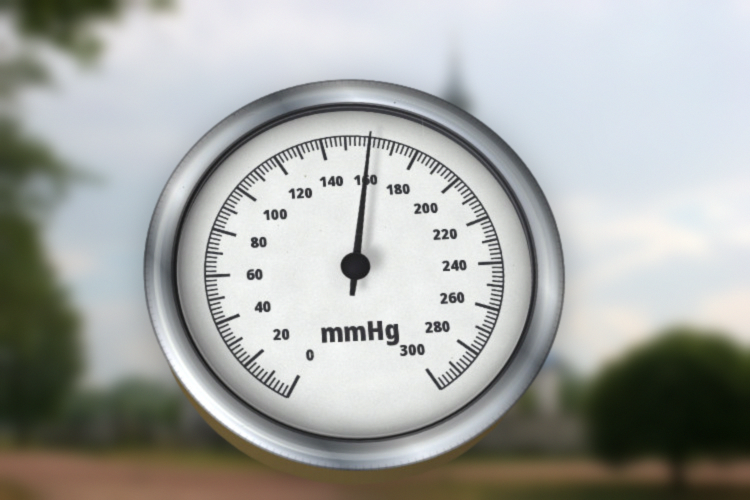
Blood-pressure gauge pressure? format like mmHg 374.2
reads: mmHg 160
